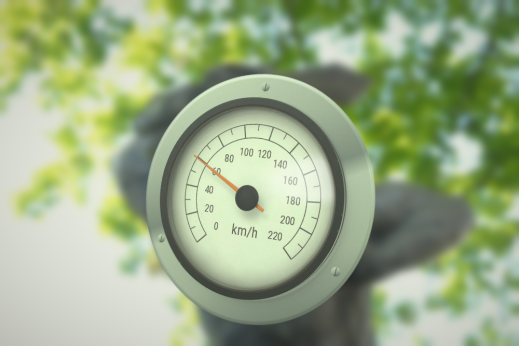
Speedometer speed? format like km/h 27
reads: km/h 60
